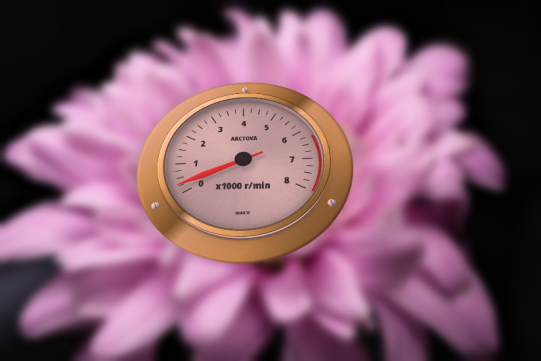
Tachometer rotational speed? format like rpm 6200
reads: rpm 250
